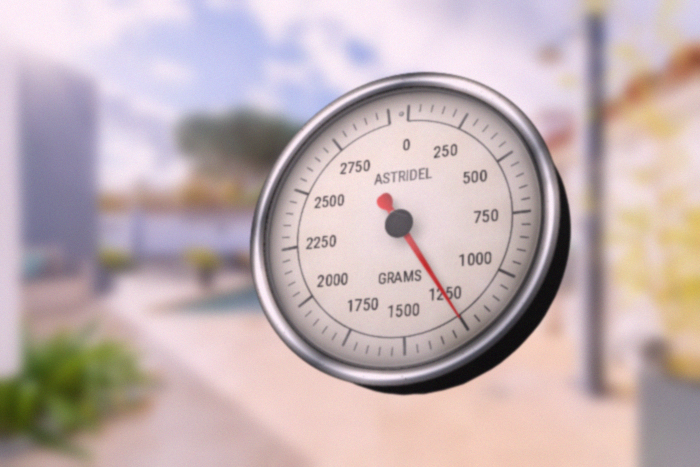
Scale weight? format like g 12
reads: g 1250
